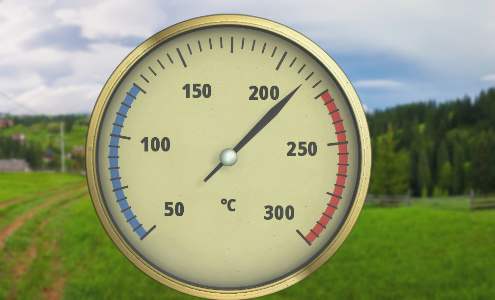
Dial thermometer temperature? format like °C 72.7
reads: °C 215
